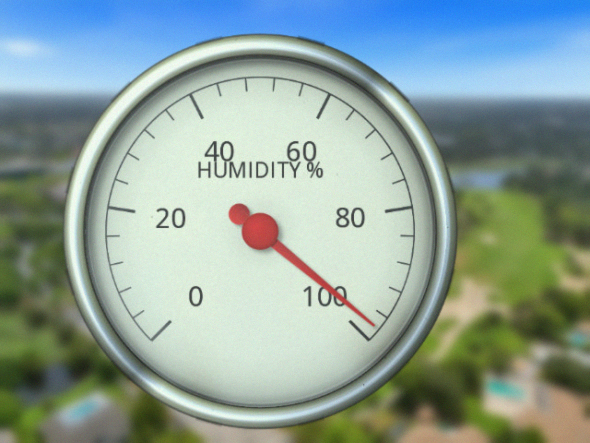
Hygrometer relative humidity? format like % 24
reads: % 98
